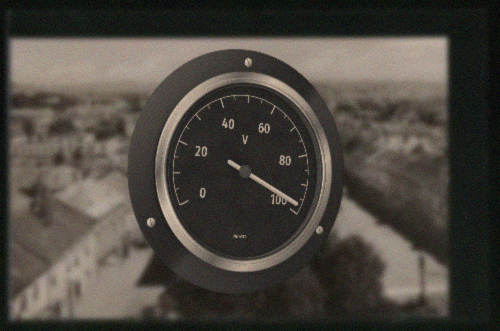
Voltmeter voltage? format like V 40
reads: V 97.5
